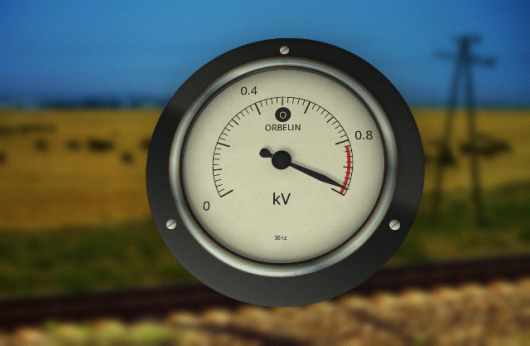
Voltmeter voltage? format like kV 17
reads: kV 0.98
